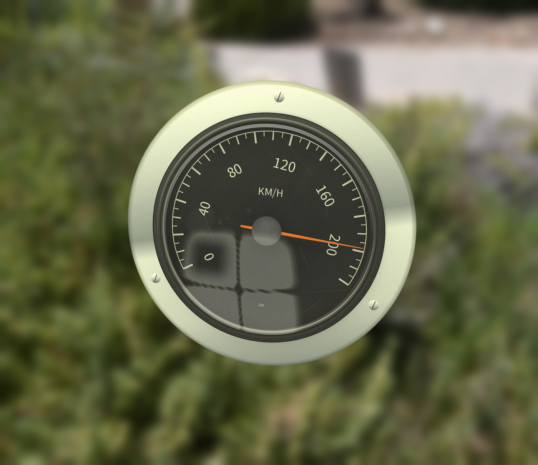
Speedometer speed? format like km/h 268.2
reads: km/h 197.5
